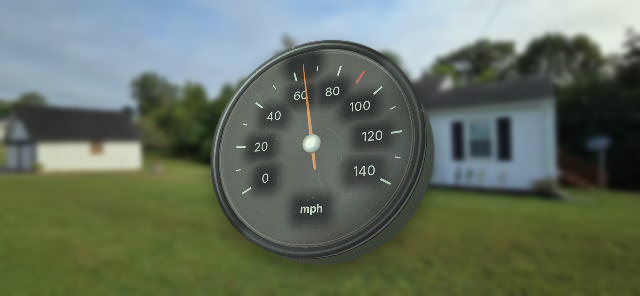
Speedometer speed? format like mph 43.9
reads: mph 65
